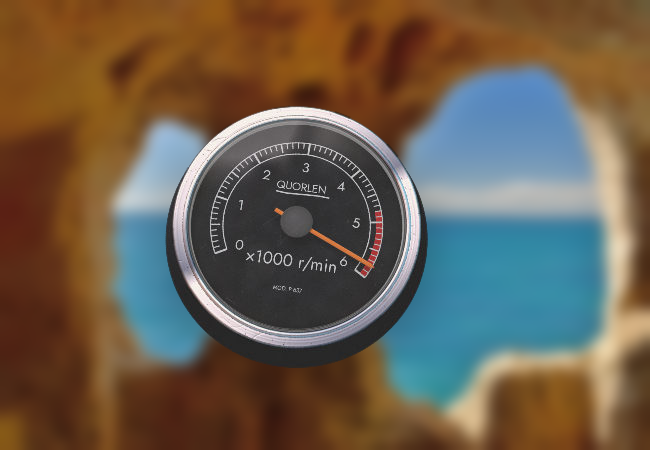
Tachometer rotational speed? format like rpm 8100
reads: rpm 5800
